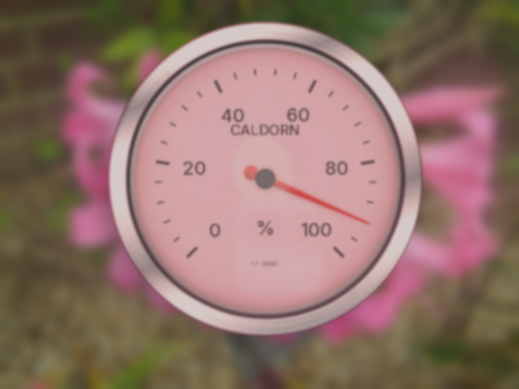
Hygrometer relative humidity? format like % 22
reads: % 92
